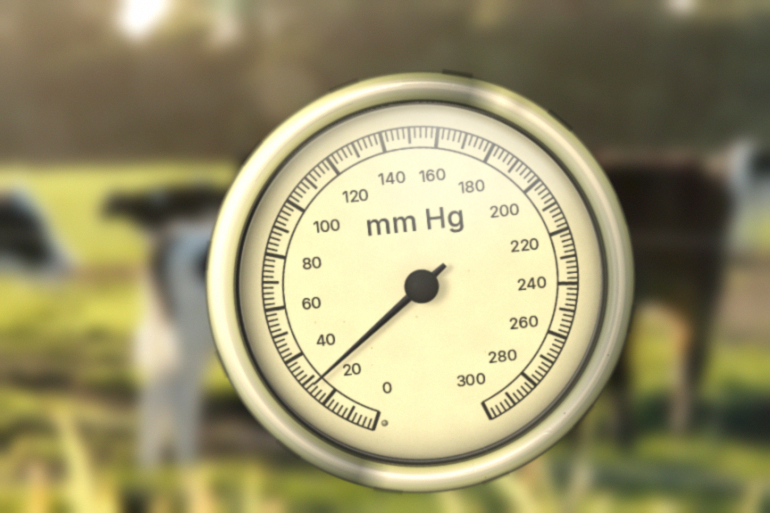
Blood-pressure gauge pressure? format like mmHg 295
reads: mmHg 28
